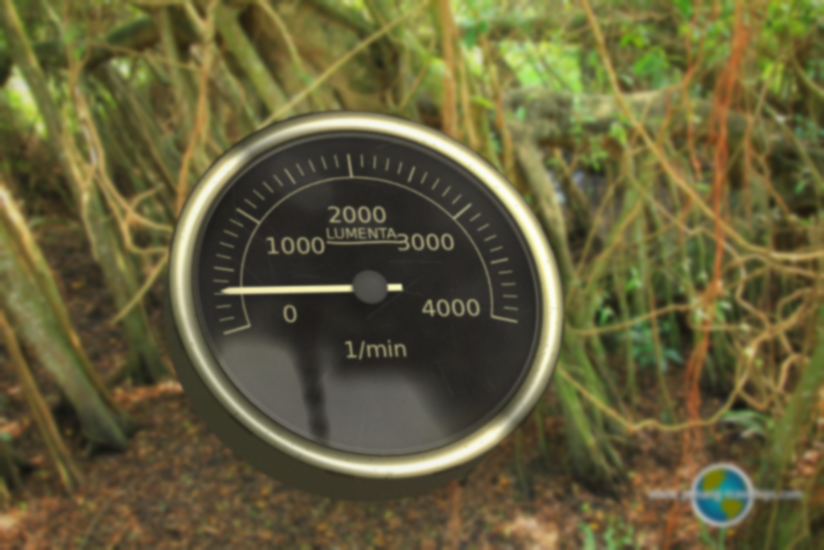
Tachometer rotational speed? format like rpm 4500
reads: rpm 300
